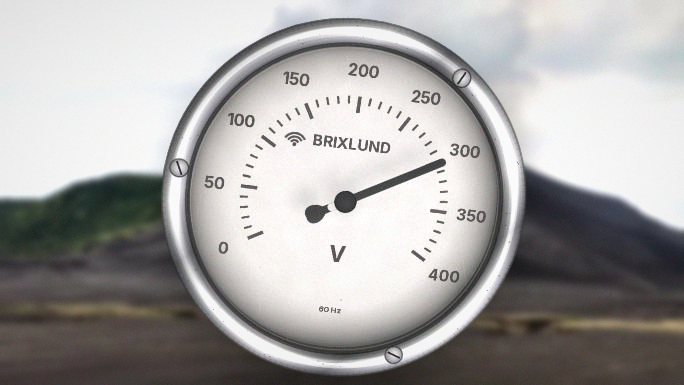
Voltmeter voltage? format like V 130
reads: V 300
